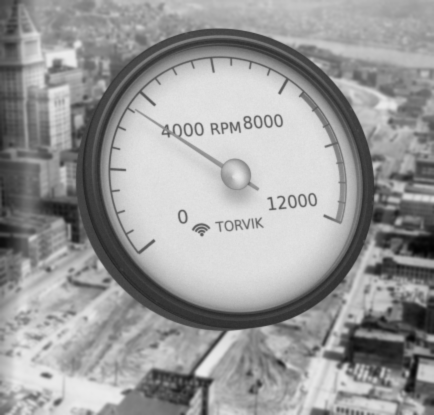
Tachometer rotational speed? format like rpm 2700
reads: rpm 3500
